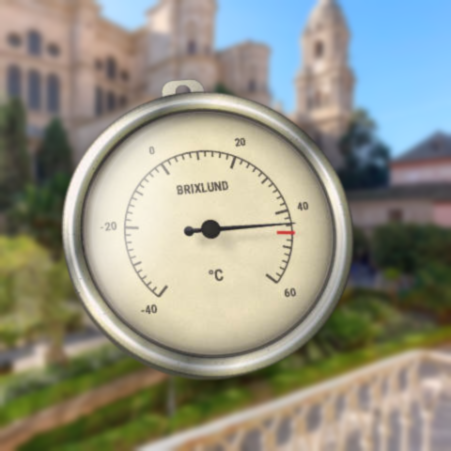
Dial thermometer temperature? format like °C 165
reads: °C 44
